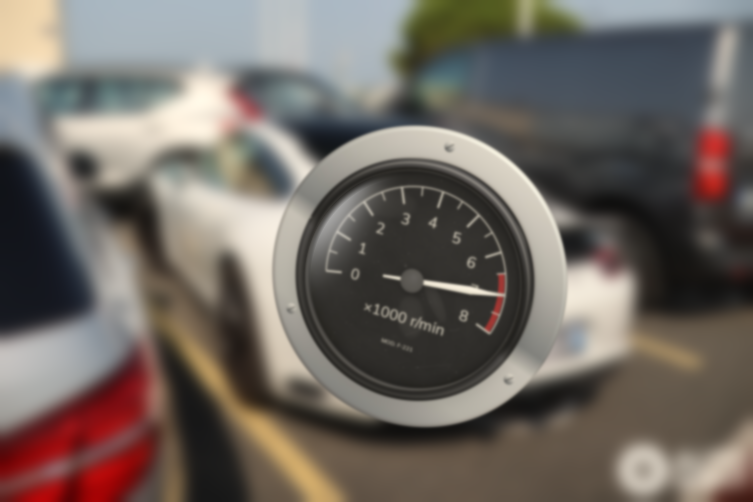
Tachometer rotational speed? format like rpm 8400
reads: rpm 7000
